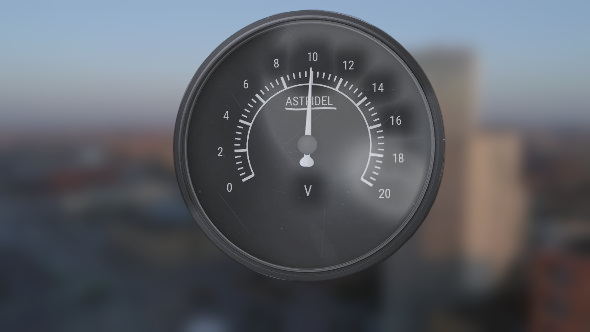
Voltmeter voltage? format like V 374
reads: V 10
